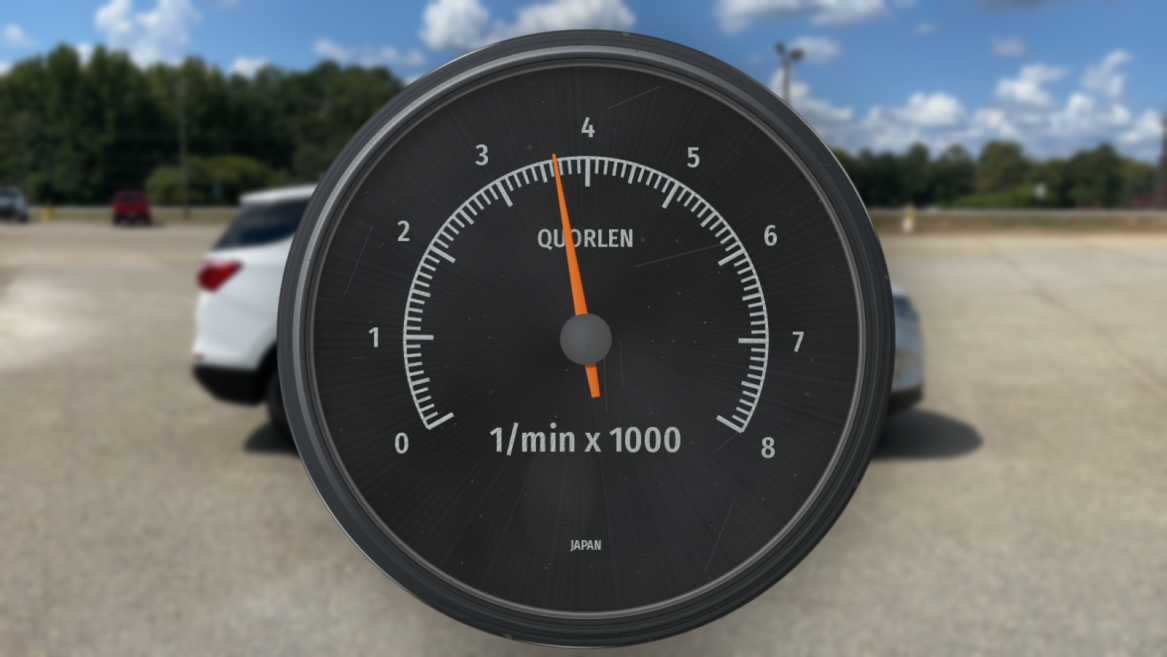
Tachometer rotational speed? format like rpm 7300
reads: rpm 3650
